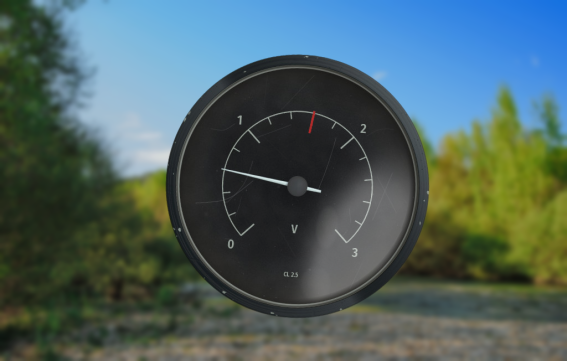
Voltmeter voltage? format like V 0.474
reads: V 0.6
